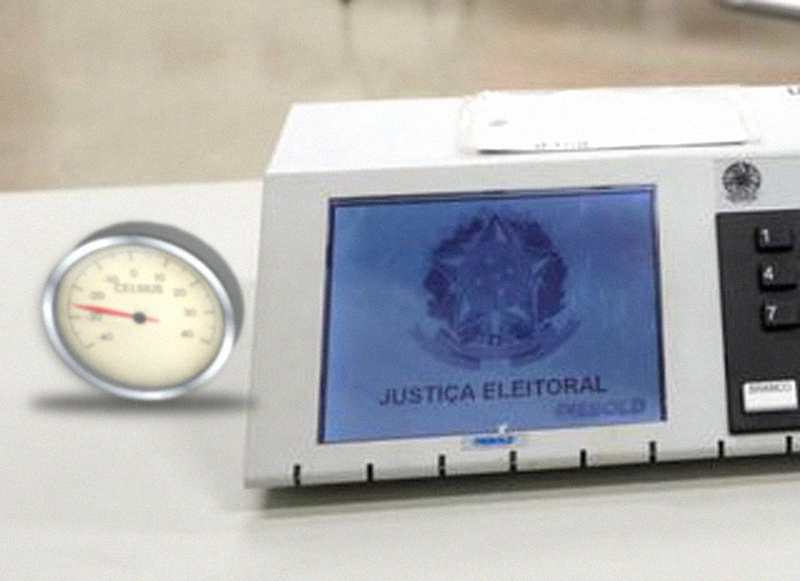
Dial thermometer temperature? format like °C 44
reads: °C -25
